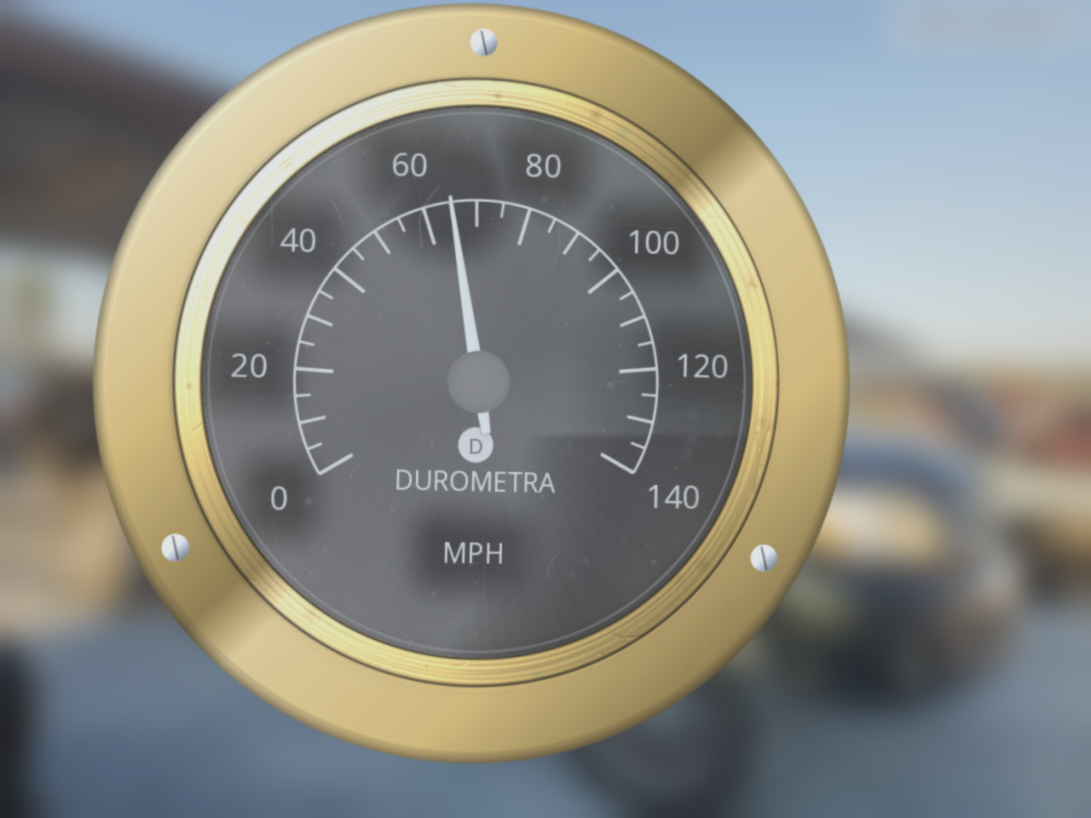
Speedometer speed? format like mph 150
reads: mph 65
